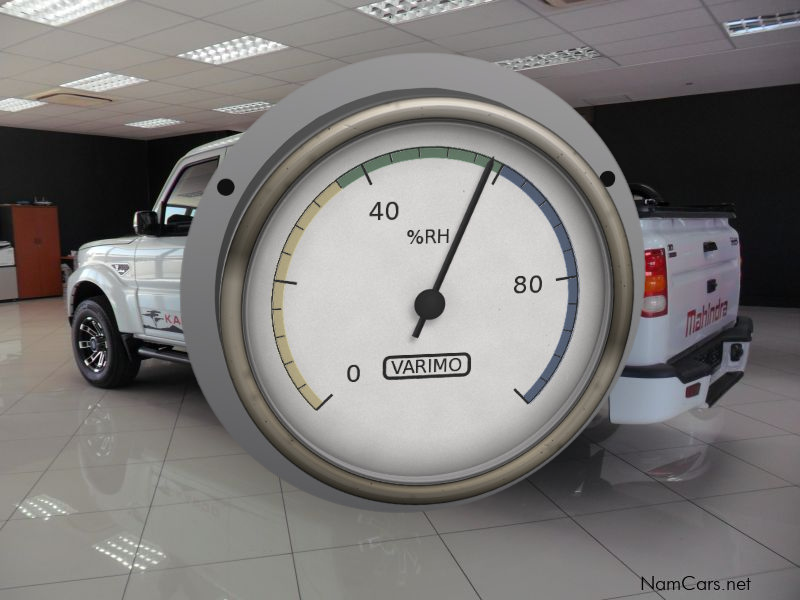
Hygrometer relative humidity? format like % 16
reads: % 58
